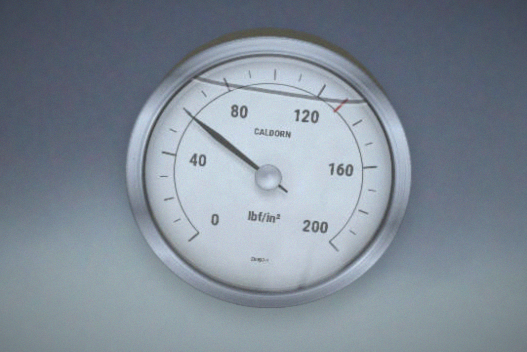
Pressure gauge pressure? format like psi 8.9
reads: psi 60
